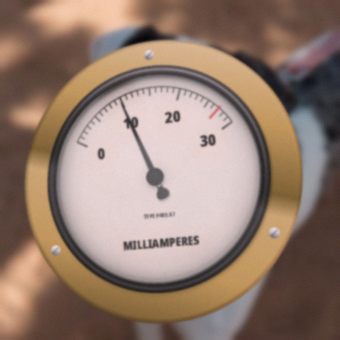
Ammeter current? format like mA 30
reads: mA 10
